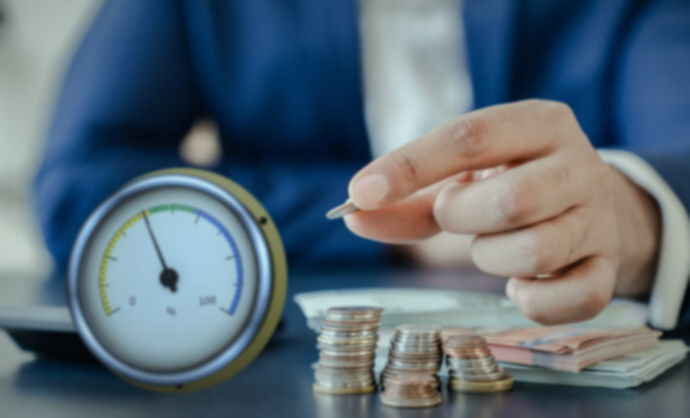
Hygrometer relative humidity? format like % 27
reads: % 40
